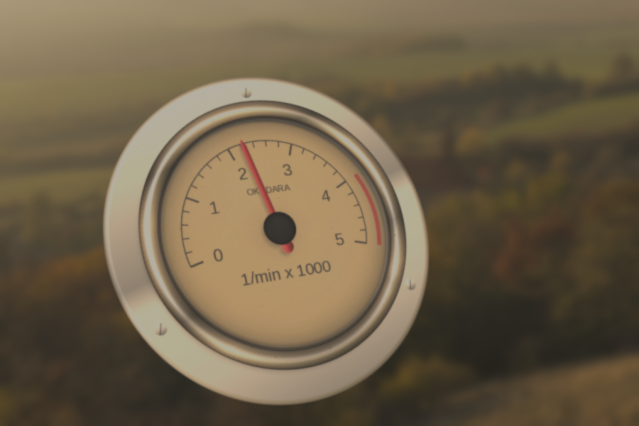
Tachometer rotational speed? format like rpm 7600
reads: rpm 2200
